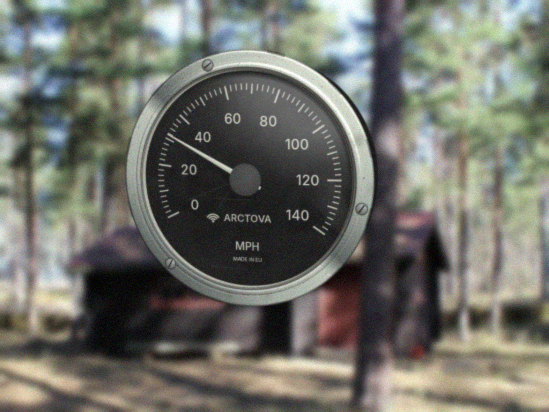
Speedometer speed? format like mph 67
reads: mph 32
